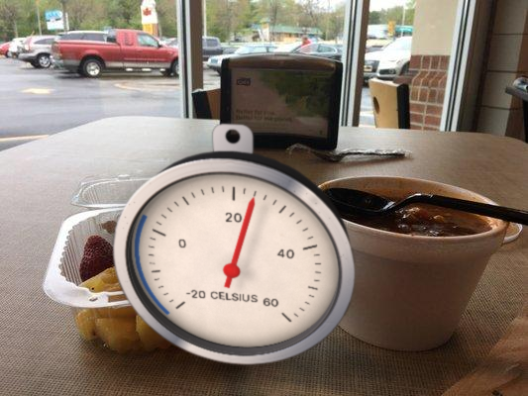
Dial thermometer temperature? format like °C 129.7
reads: °C 24
